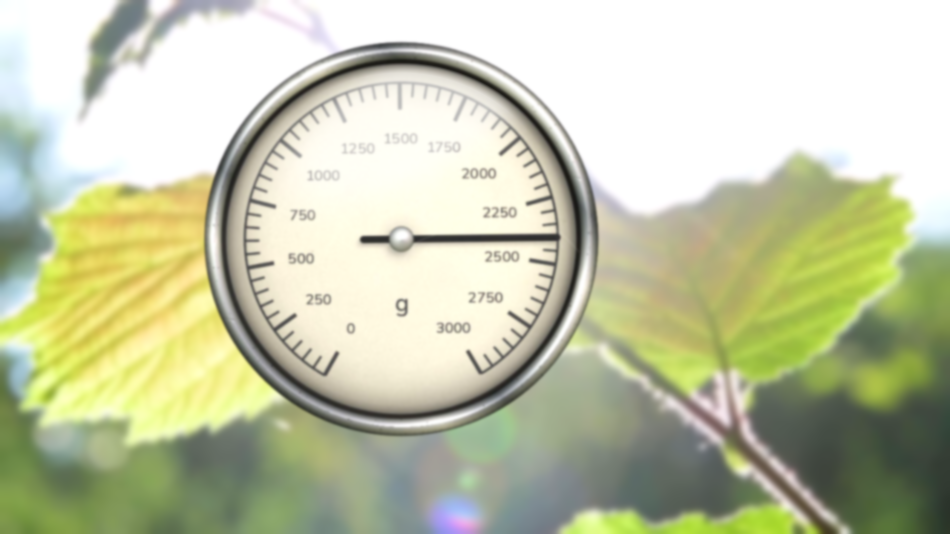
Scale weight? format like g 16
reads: g 2400
